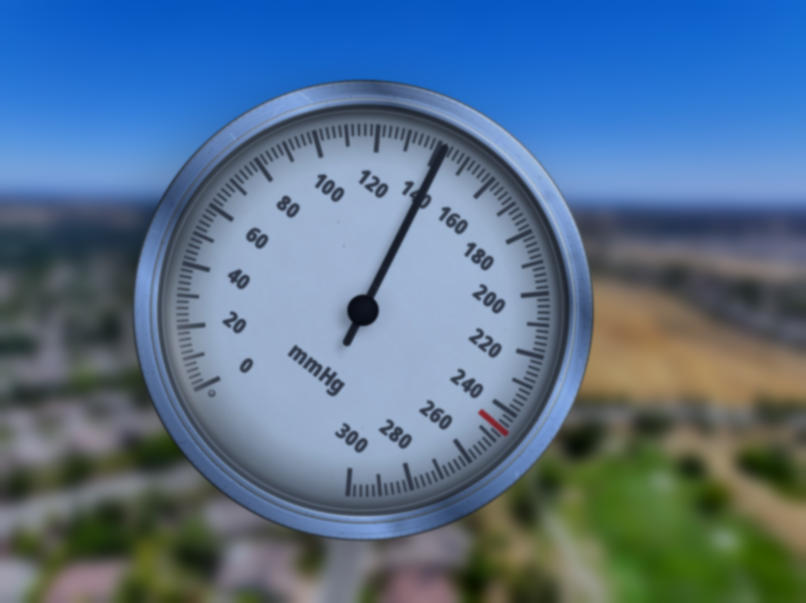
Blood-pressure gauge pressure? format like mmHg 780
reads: mmHg 142
